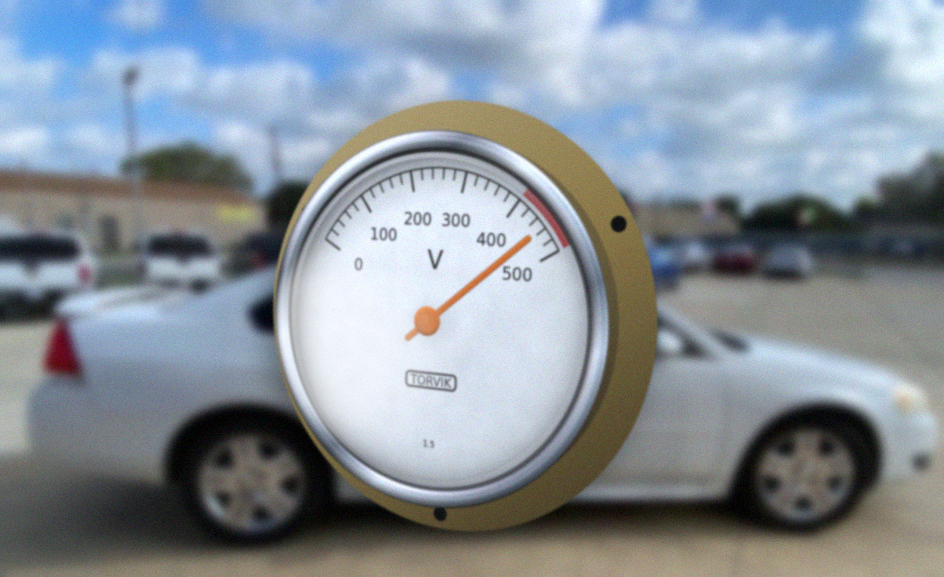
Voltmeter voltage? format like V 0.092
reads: V 460
